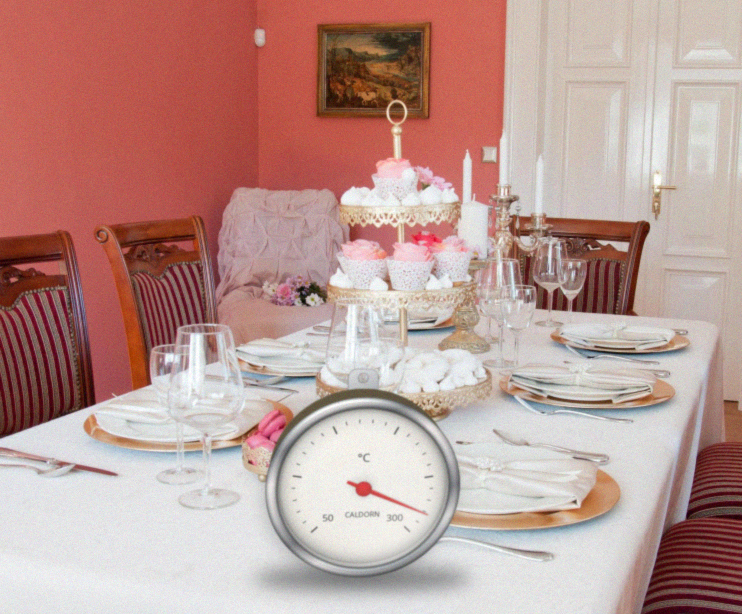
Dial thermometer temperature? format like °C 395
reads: °C 280
